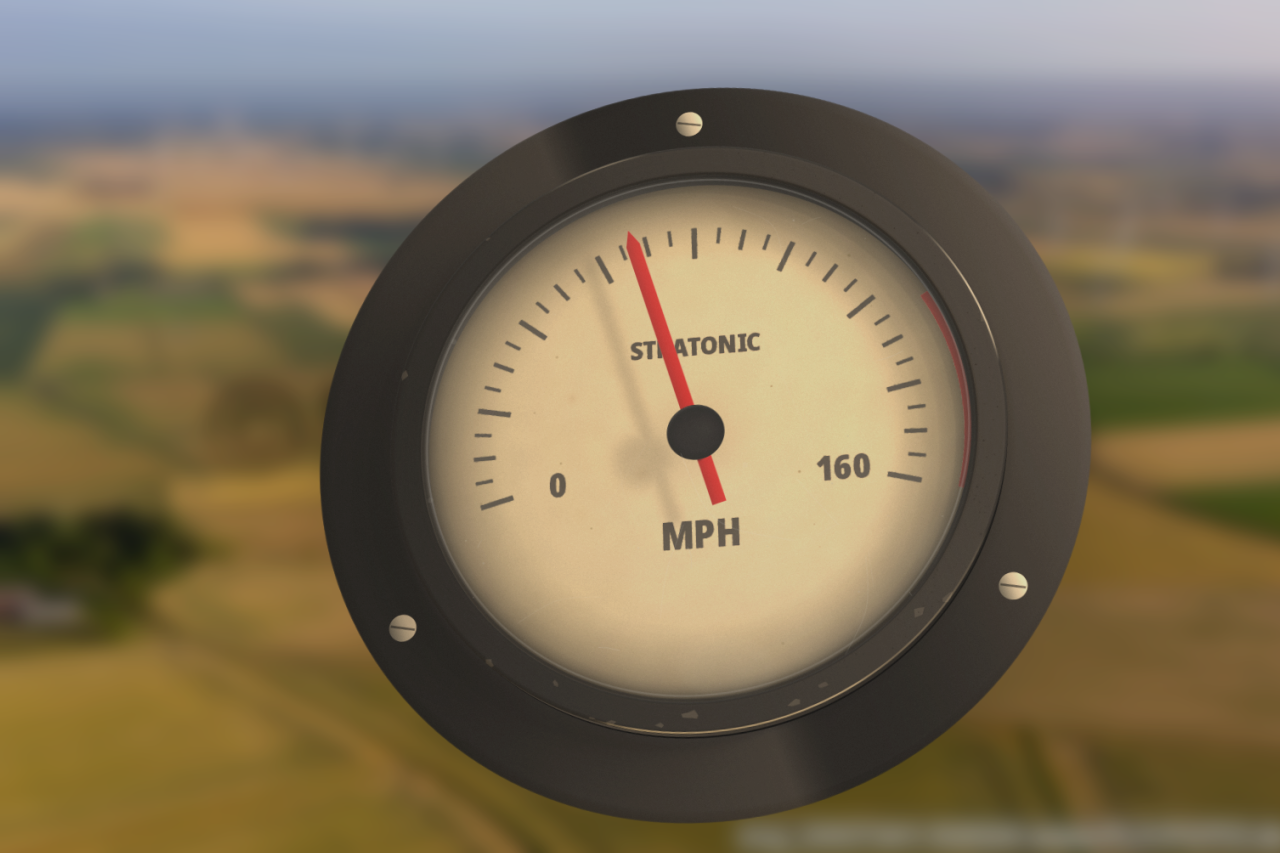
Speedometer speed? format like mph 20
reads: mph 67.5
